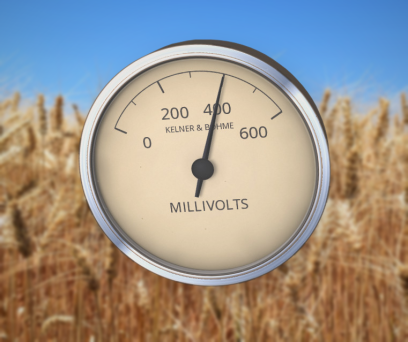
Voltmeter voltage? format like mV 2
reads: mV 400
